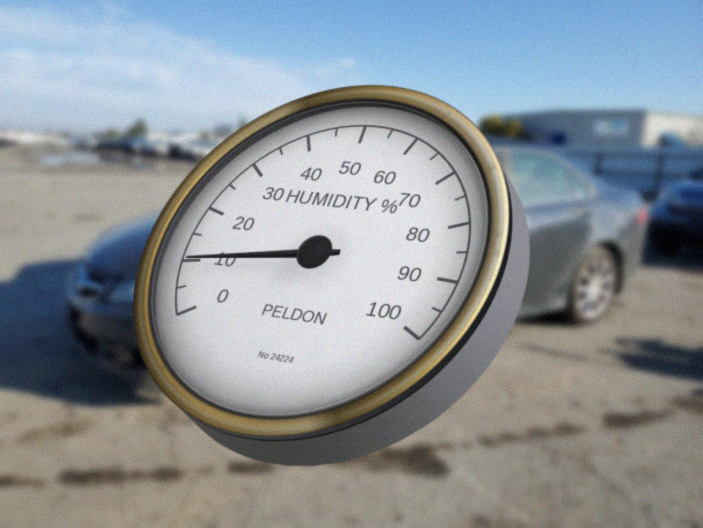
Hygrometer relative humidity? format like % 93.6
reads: % 10
